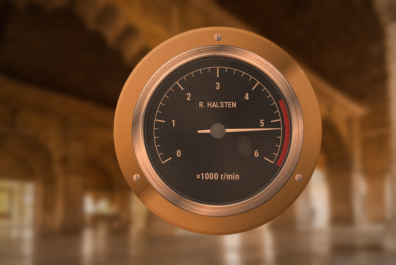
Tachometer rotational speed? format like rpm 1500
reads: rpm 5200
